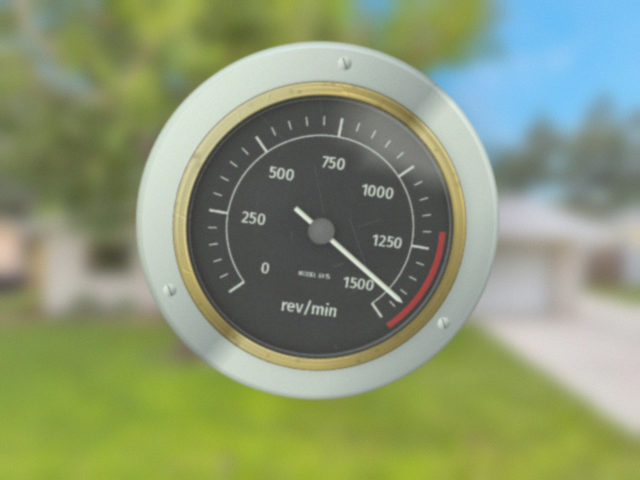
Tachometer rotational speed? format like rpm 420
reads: rpm 1425
